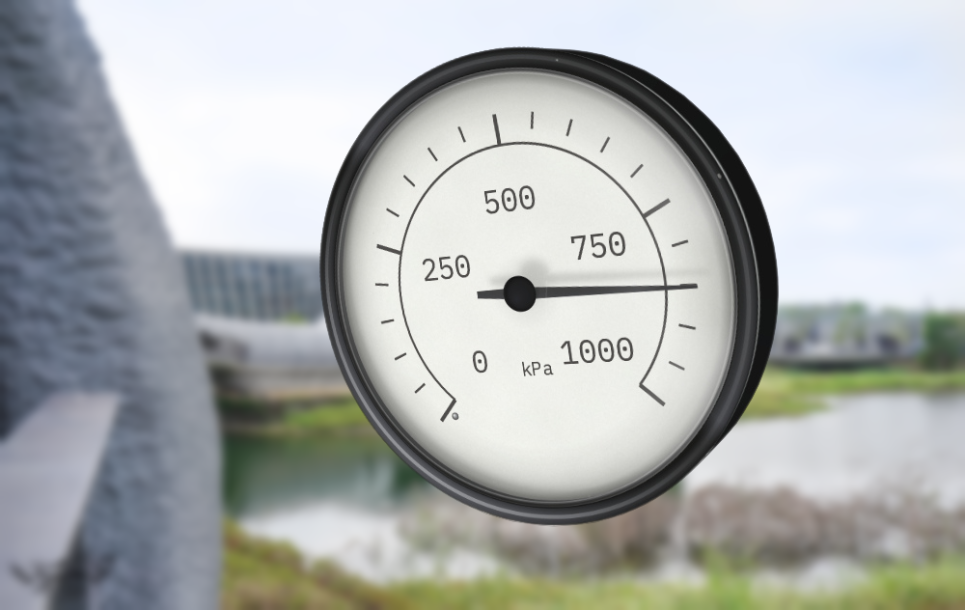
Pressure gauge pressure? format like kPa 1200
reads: kPa 850
